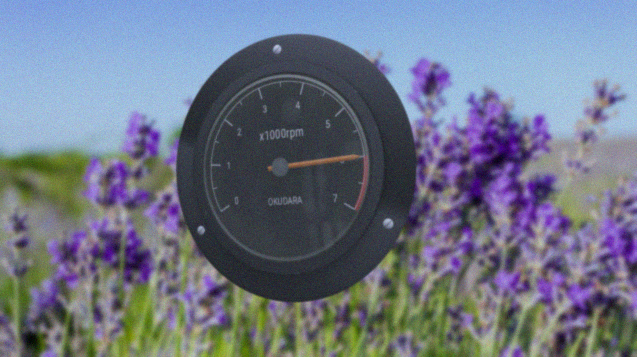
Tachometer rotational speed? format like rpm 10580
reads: rpm 6000
